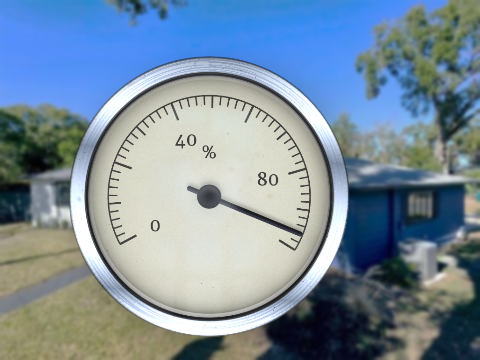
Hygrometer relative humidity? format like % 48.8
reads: % 96
